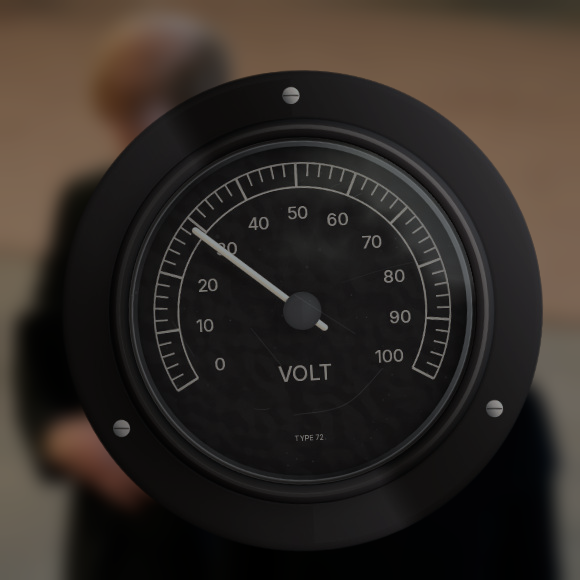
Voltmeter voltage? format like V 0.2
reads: V 29
